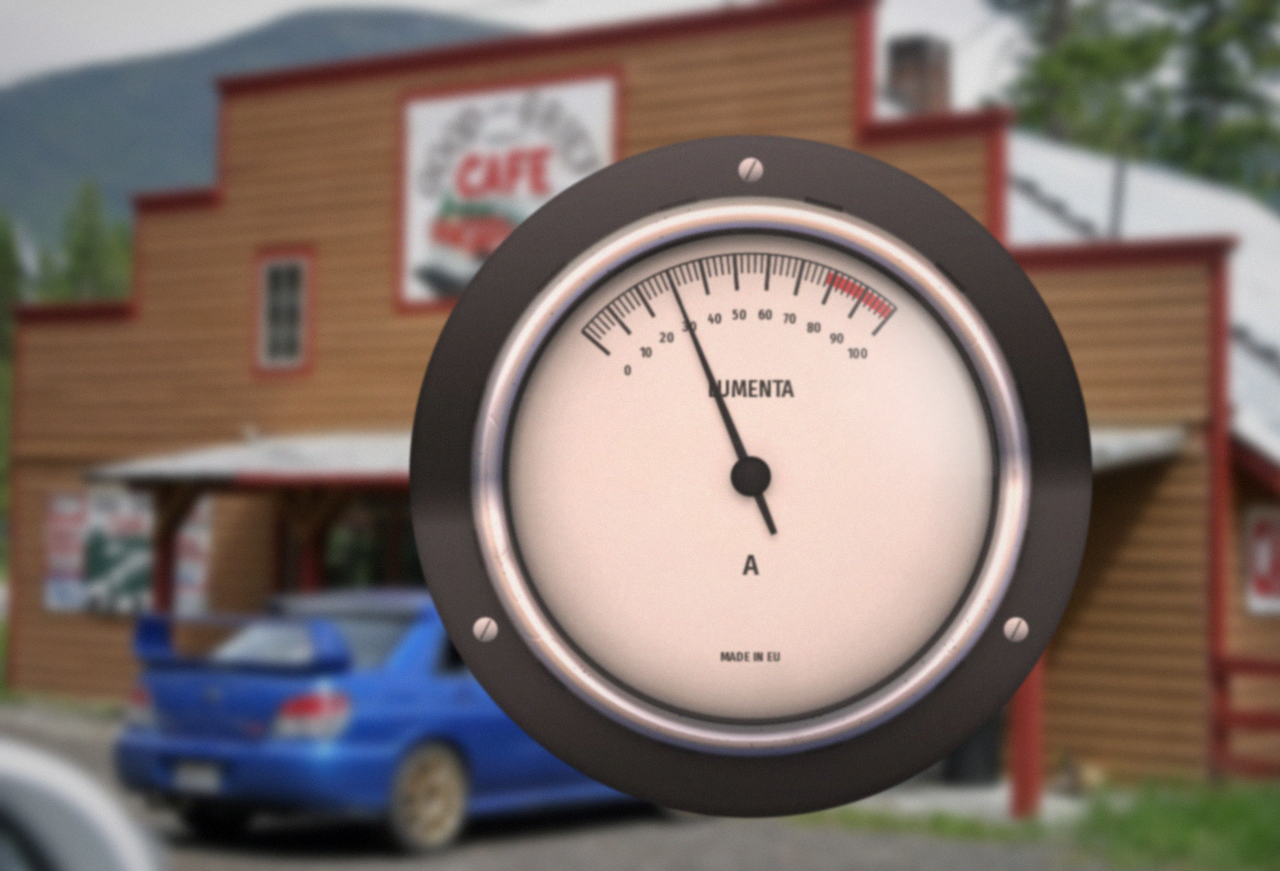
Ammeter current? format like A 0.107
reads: A 30
